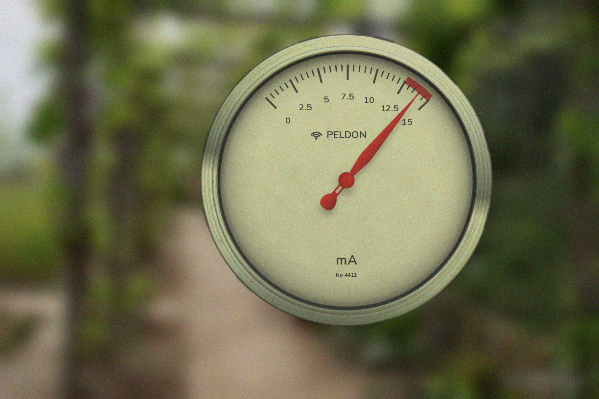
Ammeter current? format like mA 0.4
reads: mA 14
